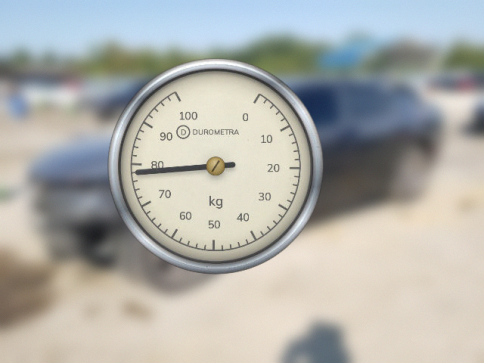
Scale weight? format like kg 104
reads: kg 78
